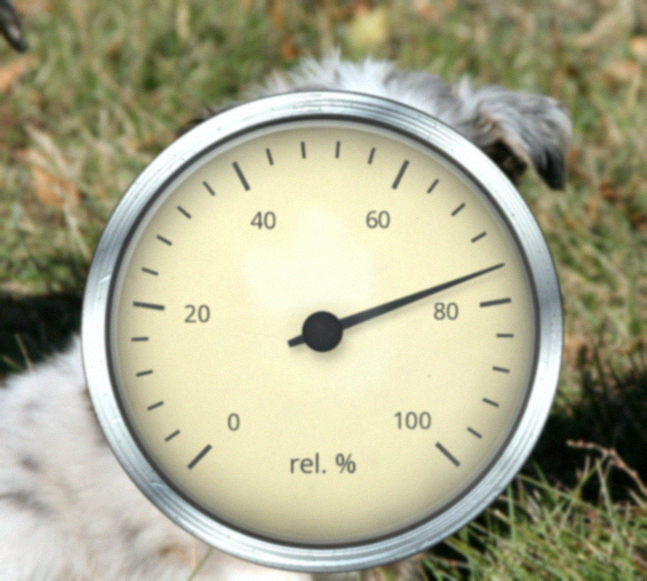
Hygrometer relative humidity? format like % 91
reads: % 76
